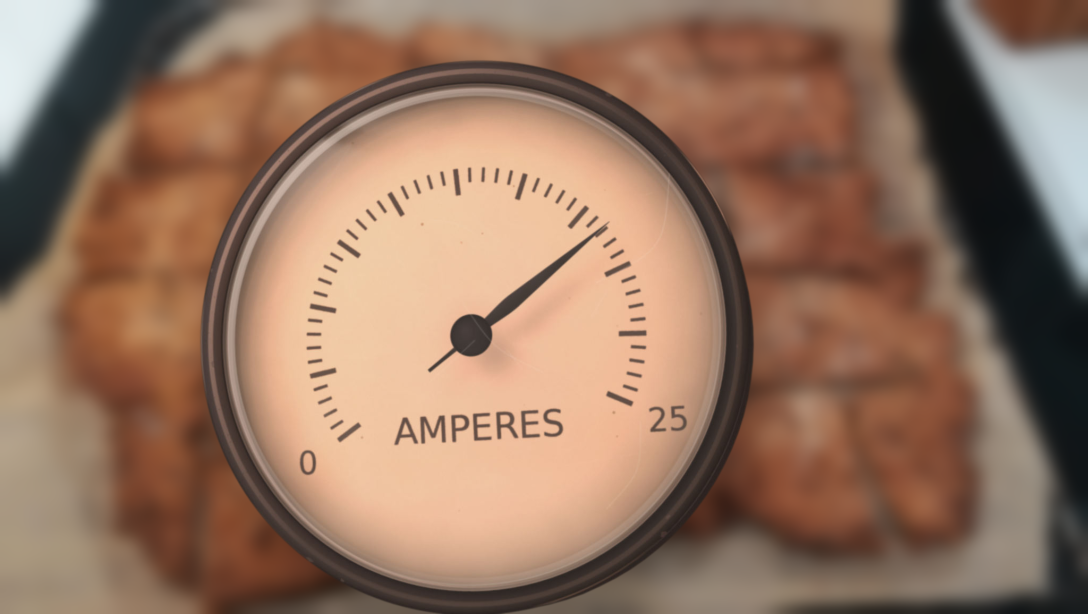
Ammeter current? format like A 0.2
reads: A 18.5
